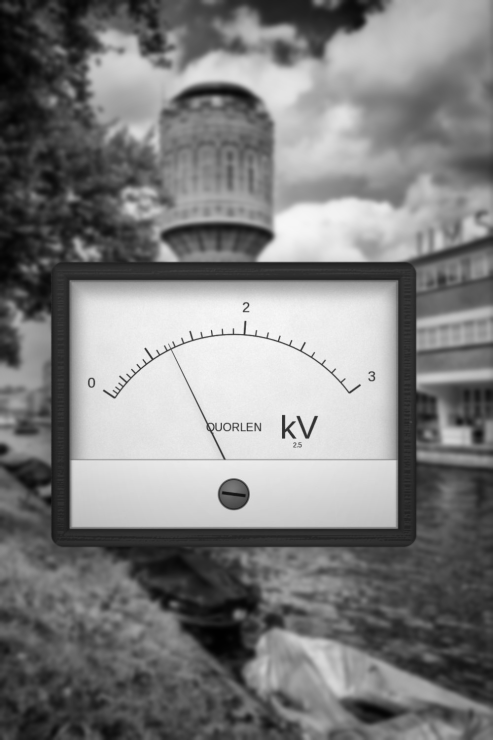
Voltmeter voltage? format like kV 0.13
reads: kV 1.25
